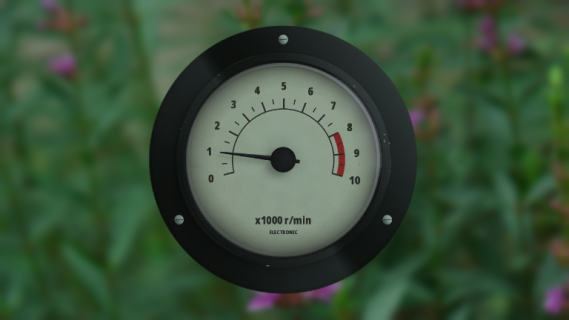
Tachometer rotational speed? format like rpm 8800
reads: rpm 1000
